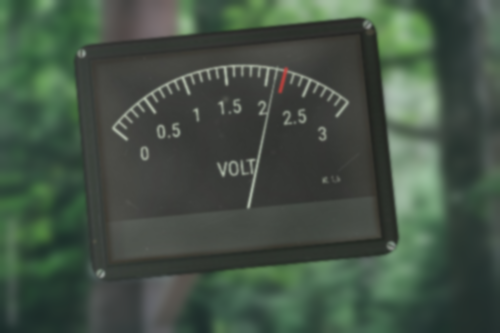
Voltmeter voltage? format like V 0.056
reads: V 2.1
